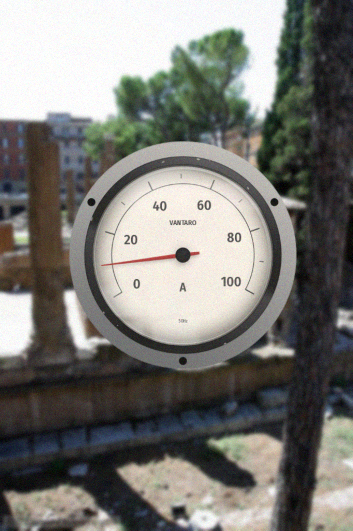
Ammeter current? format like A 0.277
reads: A 10
